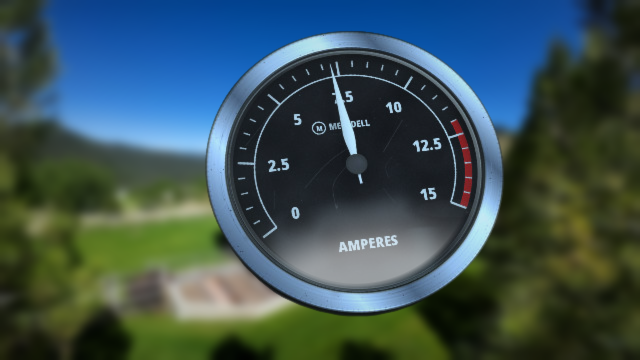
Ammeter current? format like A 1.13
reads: A 7.25
